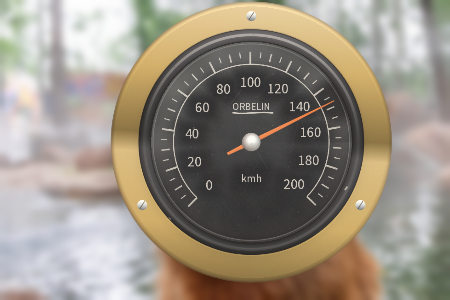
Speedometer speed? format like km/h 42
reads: km/h 147.5
